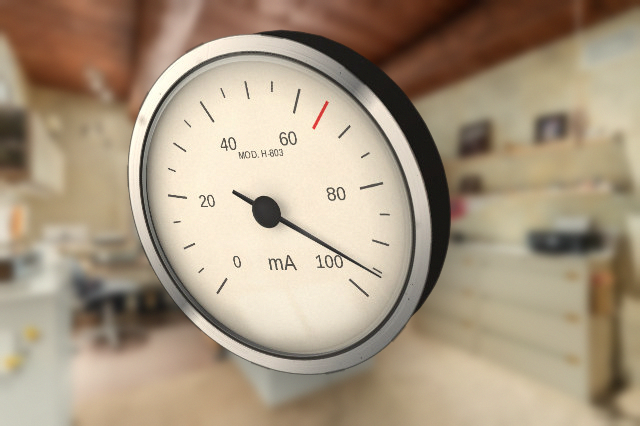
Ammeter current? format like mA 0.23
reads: mA 95
